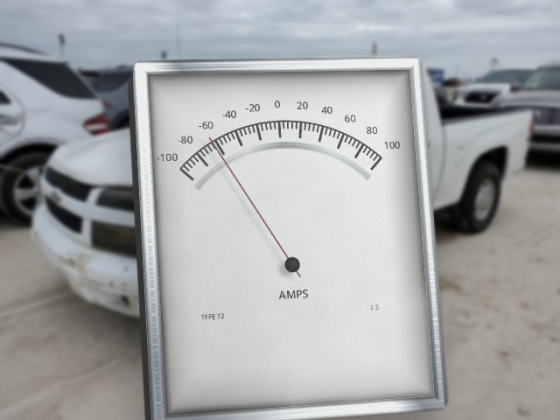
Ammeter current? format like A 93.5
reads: A -64
